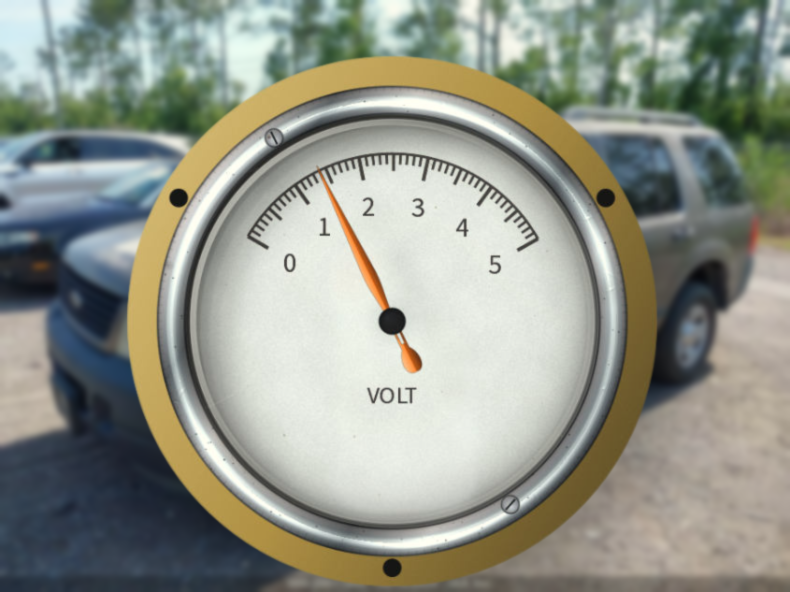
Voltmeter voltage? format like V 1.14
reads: V 1.4
